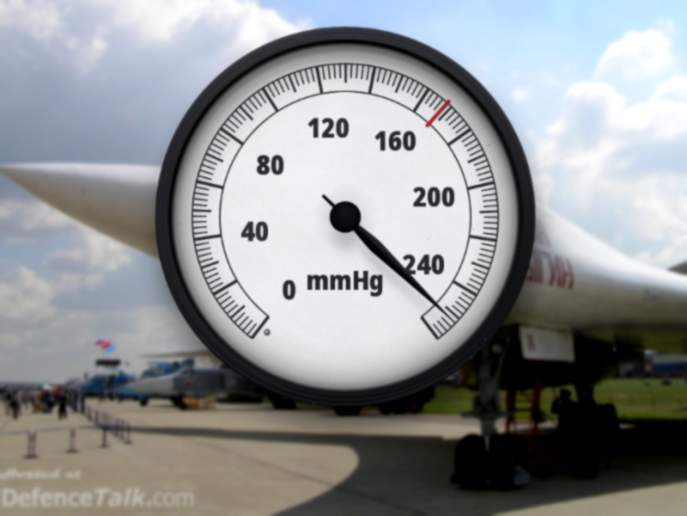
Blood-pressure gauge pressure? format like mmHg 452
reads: mmHg 252
